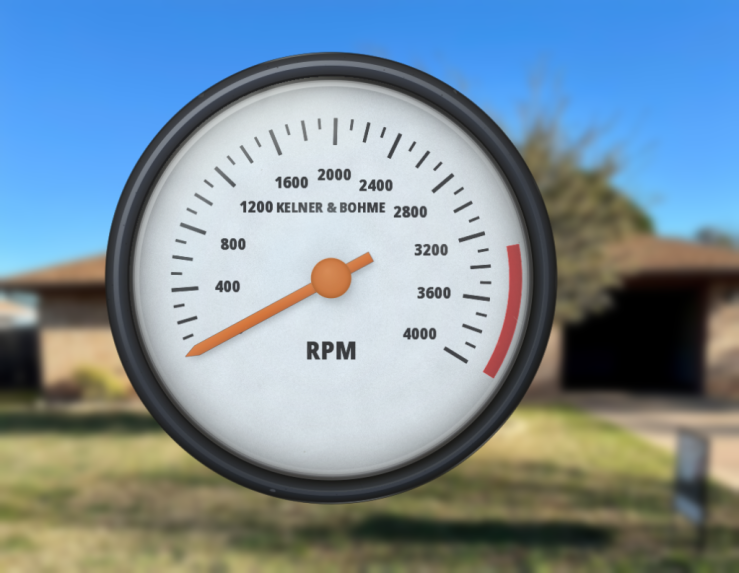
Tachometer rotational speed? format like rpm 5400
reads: rpm 0
